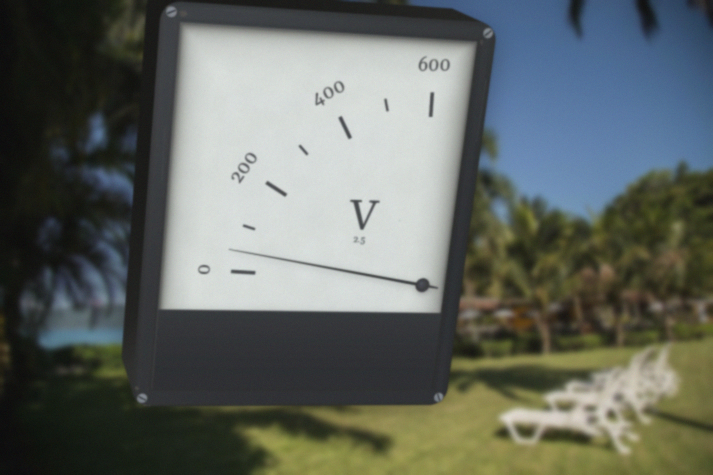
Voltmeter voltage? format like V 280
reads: V 50
